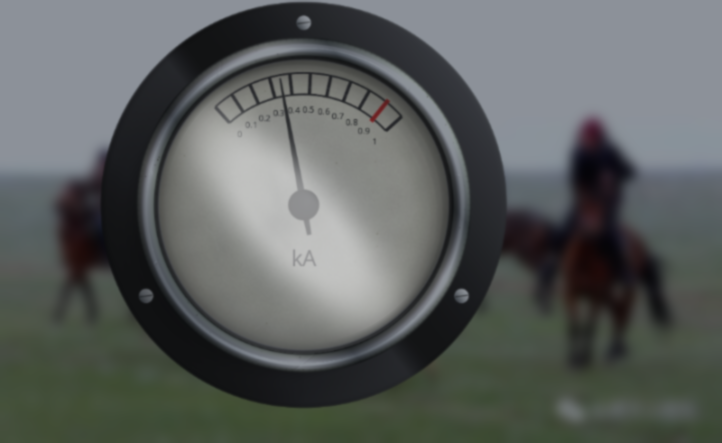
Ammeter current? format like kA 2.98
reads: kA 0.35
